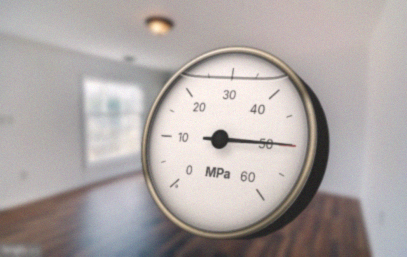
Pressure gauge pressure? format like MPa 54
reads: MPa 50
